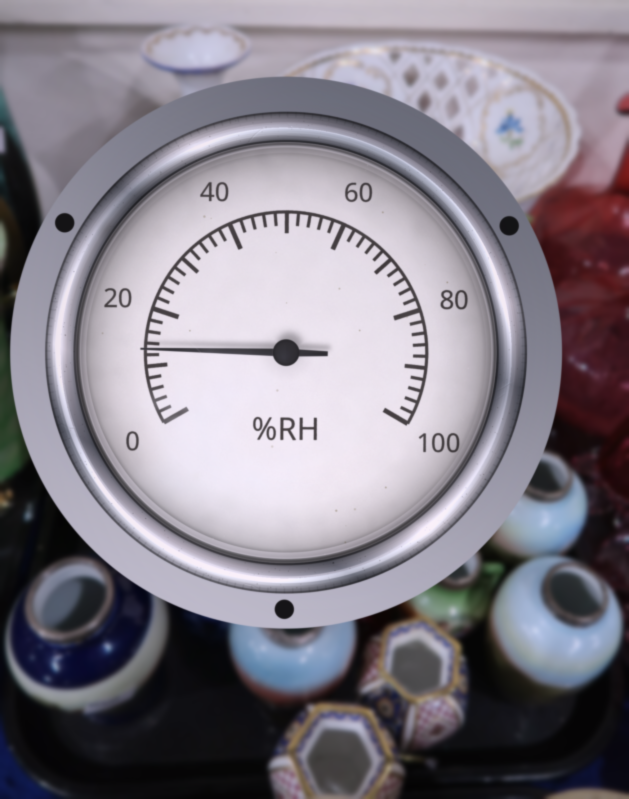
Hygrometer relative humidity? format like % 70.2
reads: % 13
